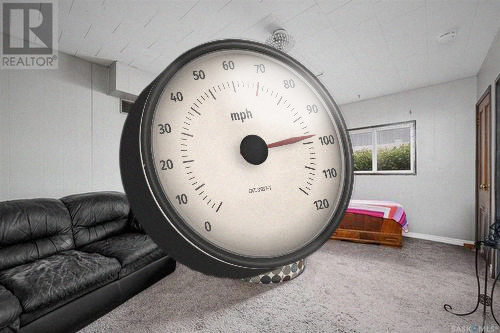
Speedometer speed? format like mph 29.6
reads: mph 98
